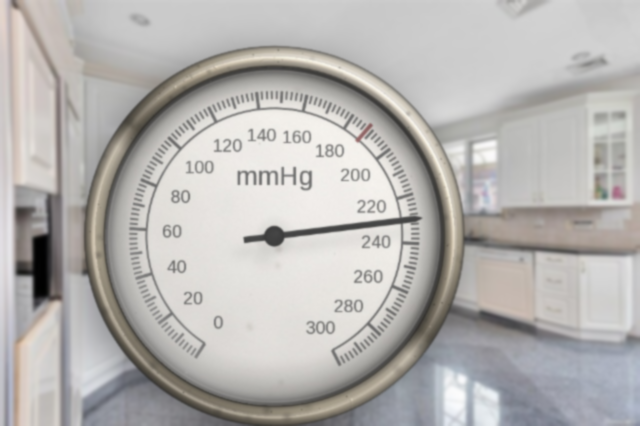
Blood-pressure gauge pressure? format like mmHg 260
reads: mmHg 230
